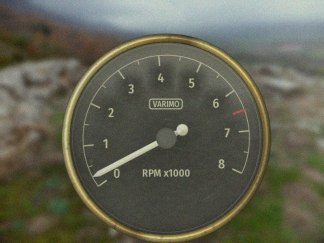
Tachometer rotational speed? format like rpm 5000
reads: rpm 250
